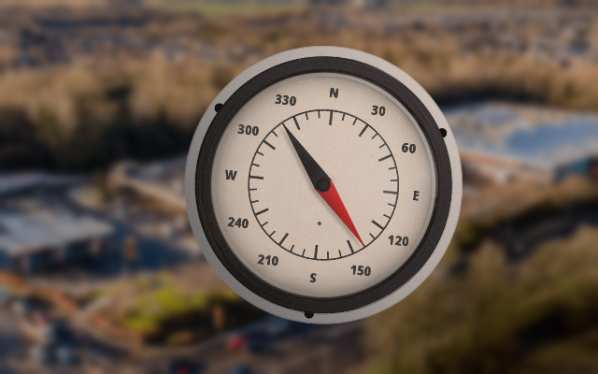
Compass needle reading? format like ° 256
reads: ° 140
